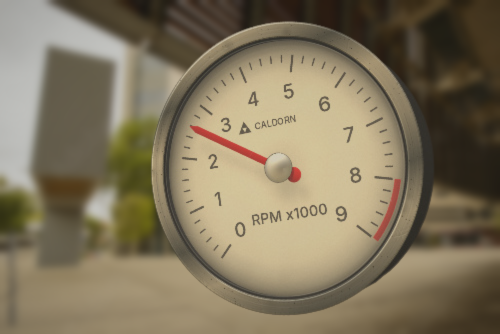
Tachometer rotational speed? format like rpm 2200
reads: rpm 2600
